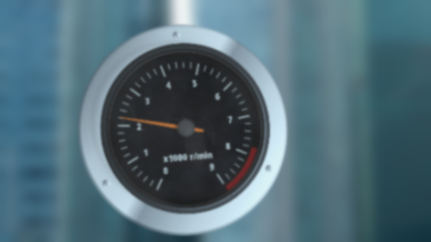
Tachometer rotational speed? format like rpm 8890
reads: rpm 2200
